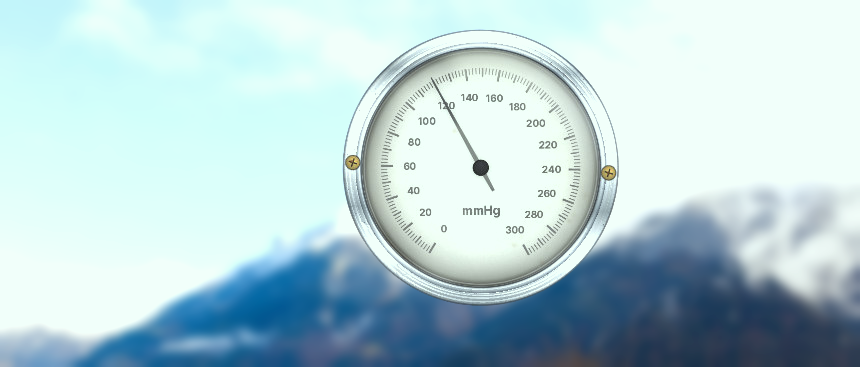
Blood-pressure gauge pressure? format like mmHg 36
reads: mmHg 120
